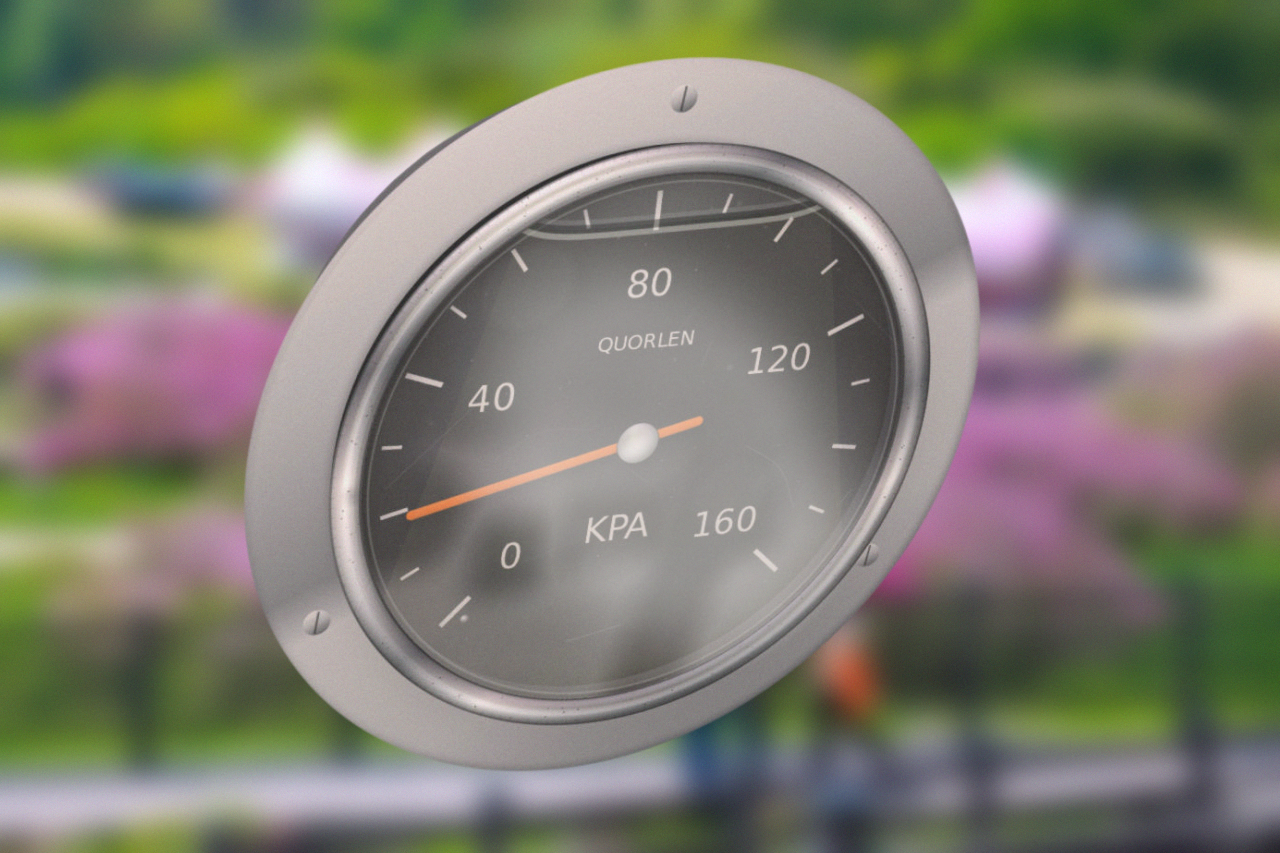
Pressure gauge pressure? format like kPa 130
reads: kPa 20
